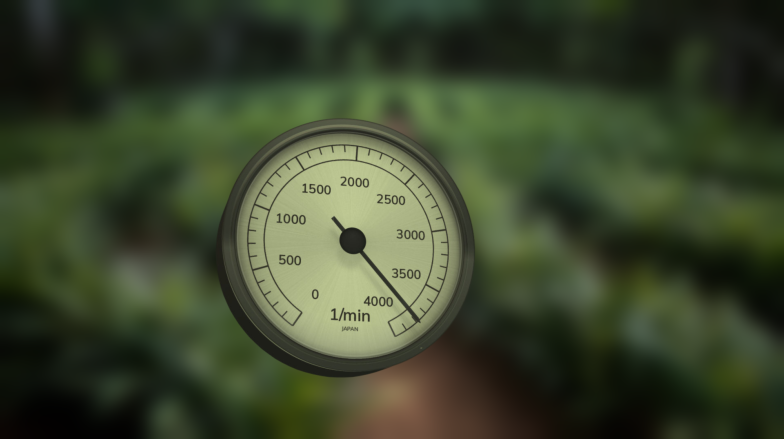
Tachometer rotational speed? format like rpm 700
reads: rpm 3800
